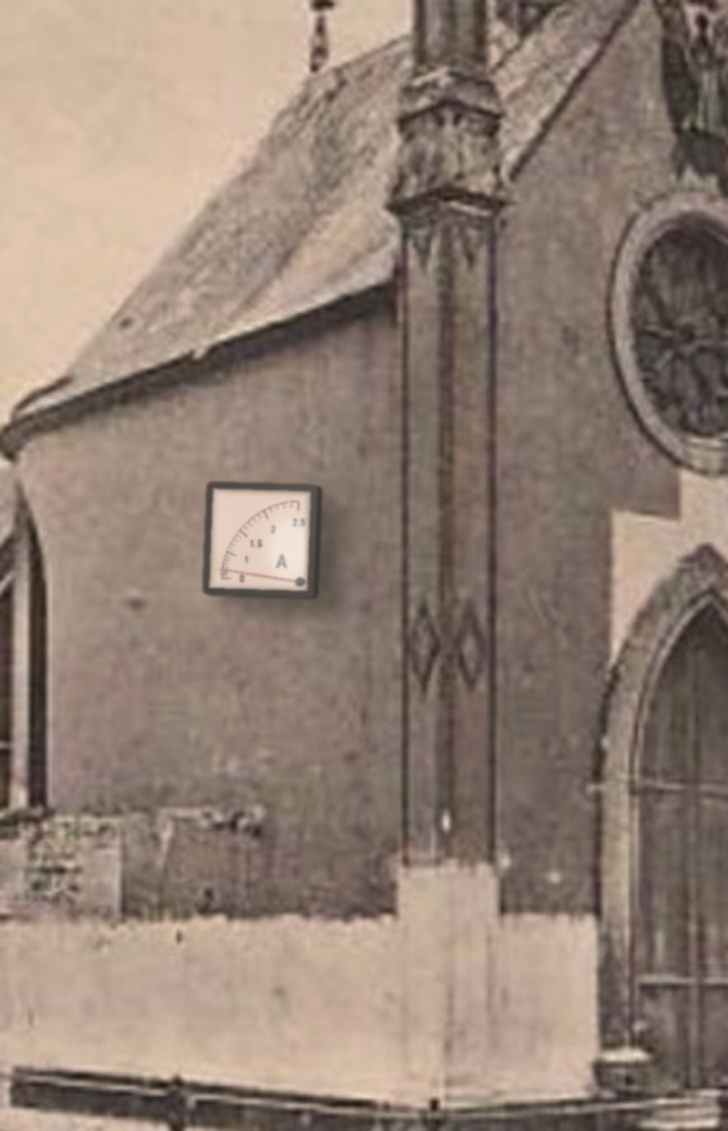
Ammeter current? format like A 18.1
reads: A 0.5
